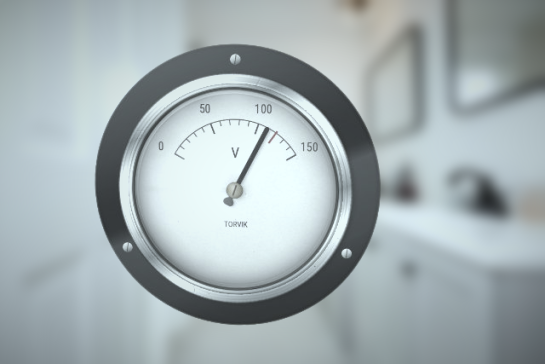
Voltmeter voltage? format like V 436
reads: V 110
